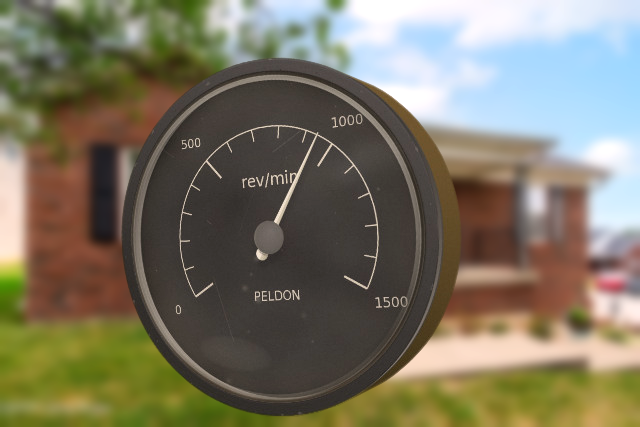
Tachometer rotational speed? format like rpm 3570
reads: rpm 950
